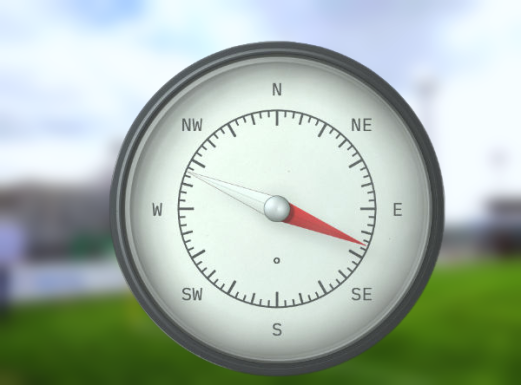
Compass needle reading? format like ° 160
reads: ° 112.5
